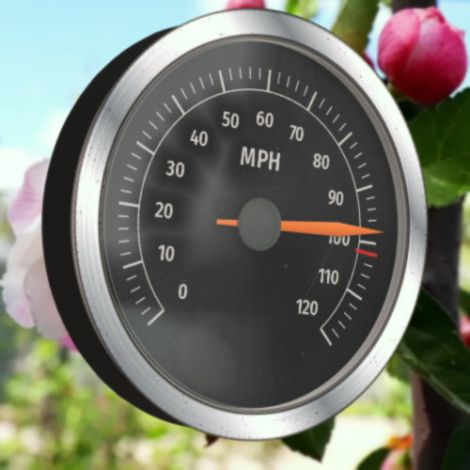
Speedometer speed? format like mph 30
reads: mph 98
